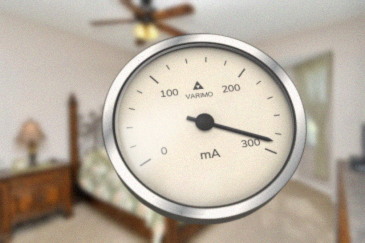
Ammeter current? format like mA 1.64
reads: mA 290
